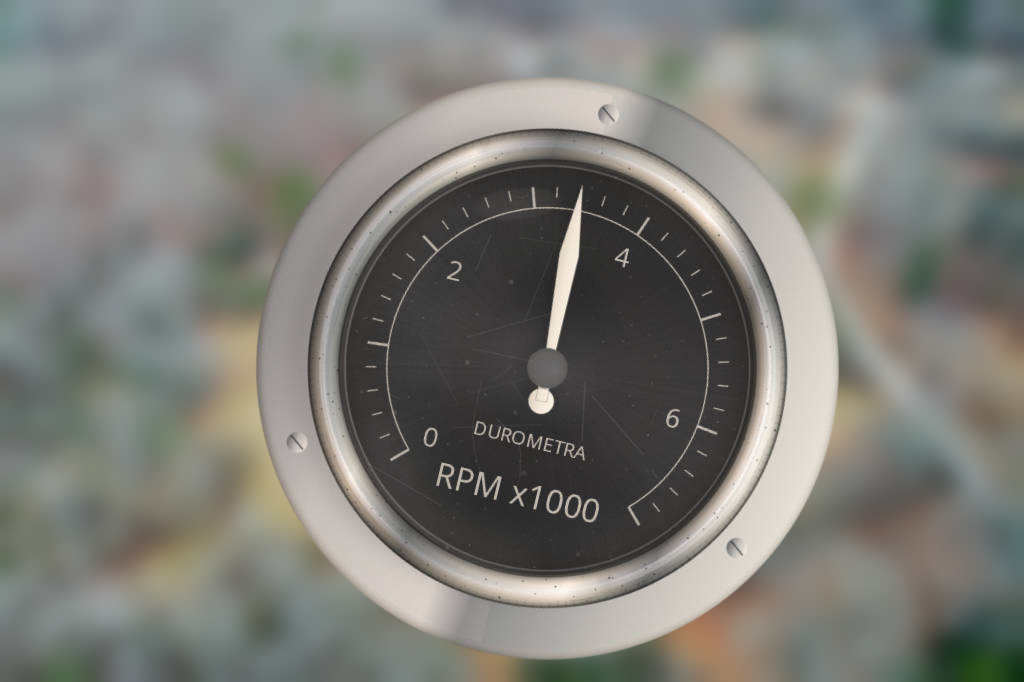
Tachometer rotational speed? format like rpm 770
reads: rpm 3400
